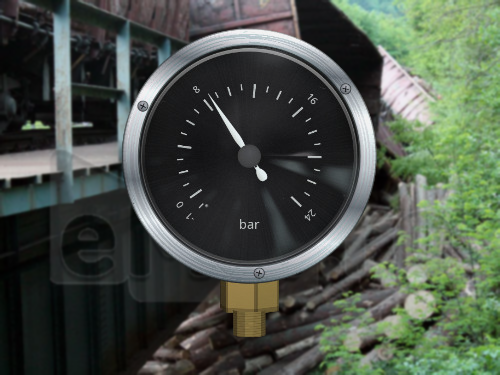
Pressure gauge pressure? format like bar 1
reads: bar 8.5
